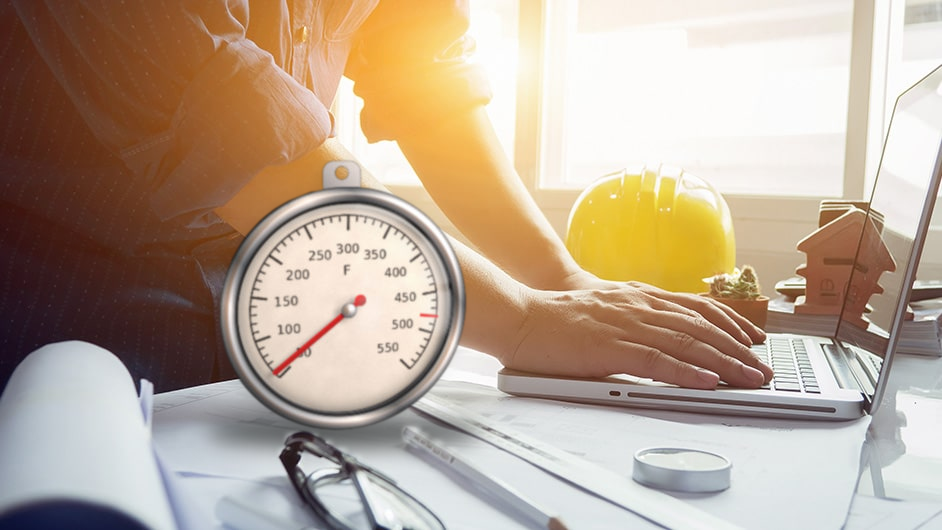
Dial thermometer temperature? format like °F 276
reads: °F 60
